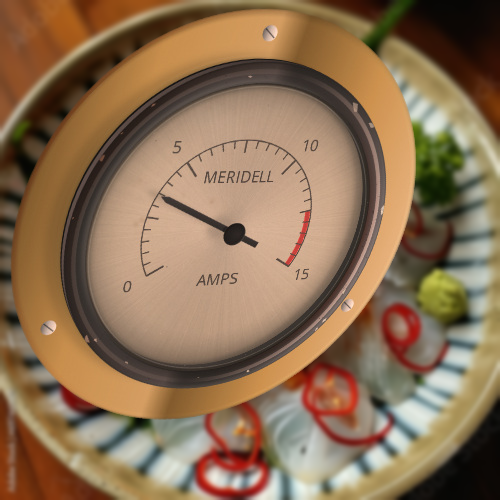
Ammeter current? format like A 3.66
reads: A 3.5
